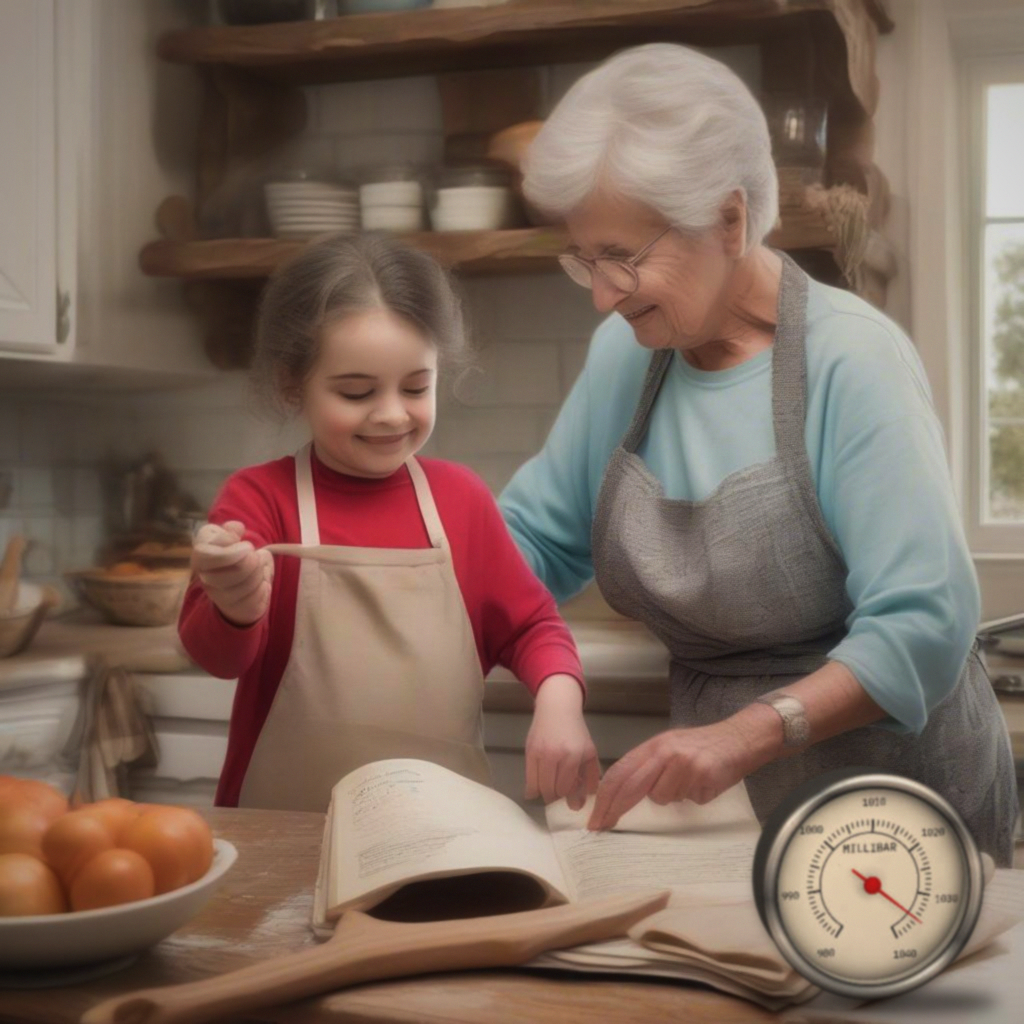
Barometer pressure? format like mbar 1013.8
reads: mbar 1035
